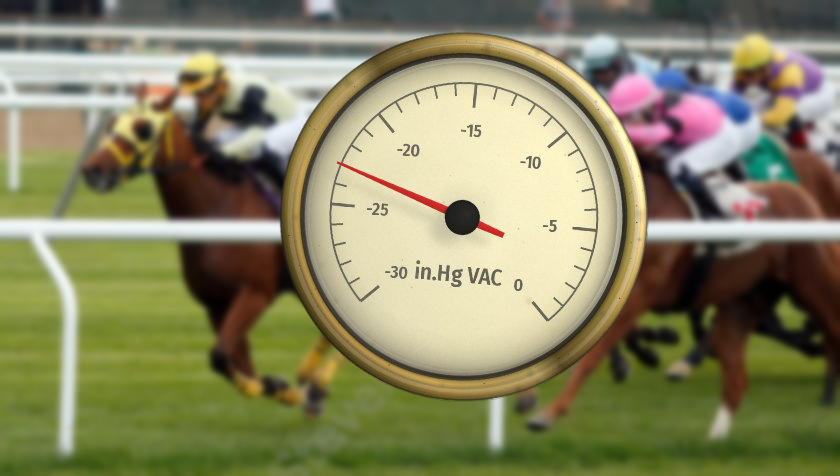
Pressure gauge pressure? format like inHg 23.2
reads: inHg -23
